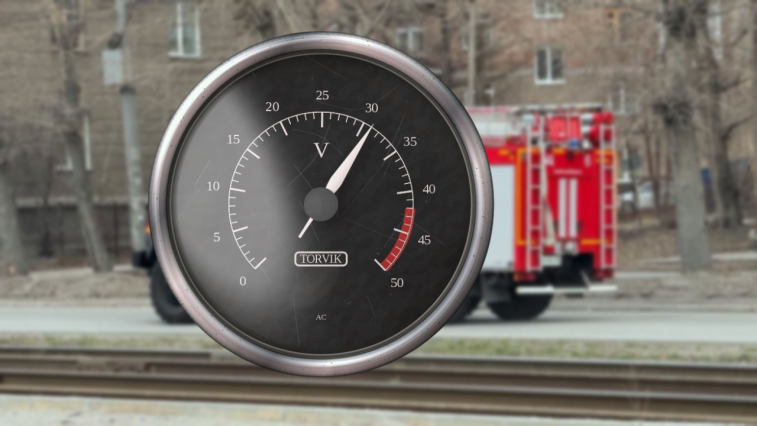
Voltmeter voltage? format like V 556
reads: V 31
